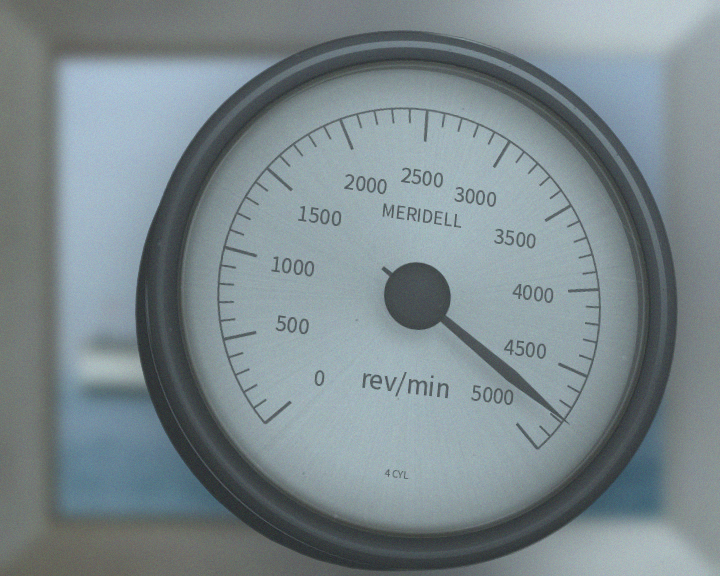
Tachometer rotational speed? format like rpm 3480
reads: rpm 4800
